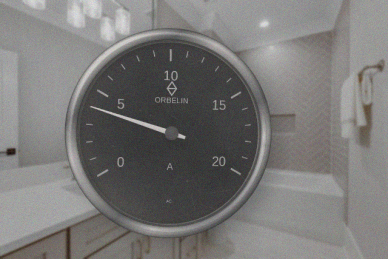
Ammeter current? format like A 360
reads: A 4
